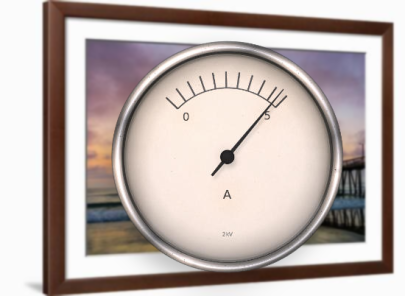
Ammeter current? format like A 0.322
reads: A 4.75
